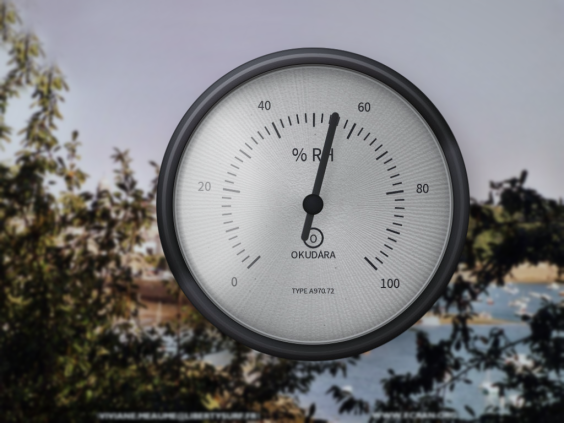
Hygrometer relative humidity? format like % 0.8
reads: % 55
